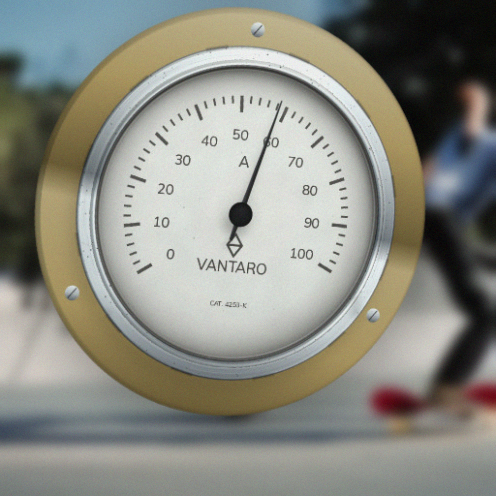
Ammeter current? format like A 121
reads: A 58
